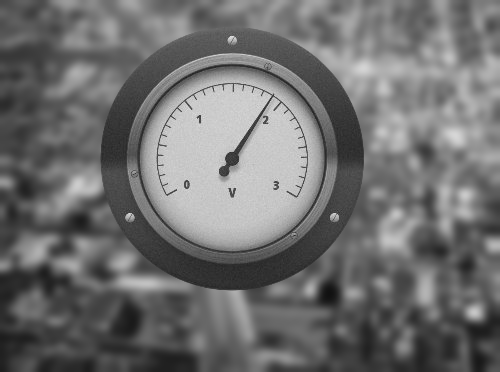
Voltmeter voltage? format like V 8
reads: V 1.9
